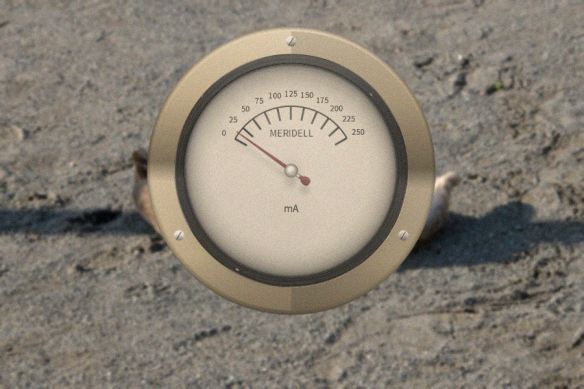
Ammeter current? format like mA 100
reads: mA 12.5
